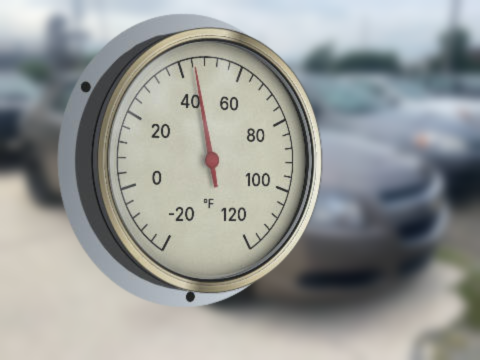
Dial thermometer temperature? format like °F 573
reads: °F 44
